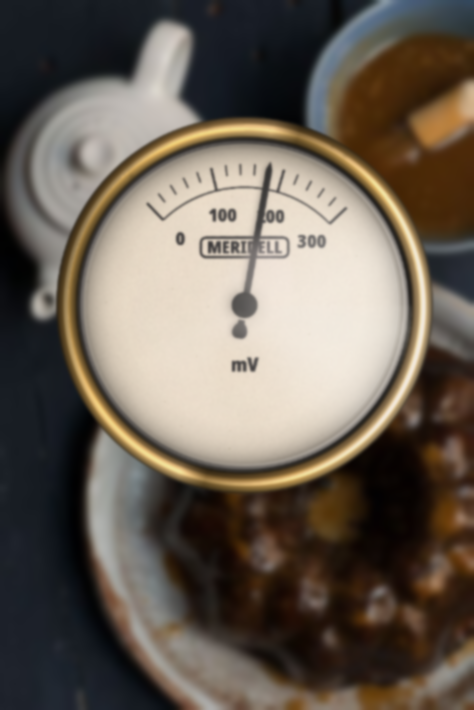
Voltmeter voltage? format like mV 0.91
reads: mV 180
